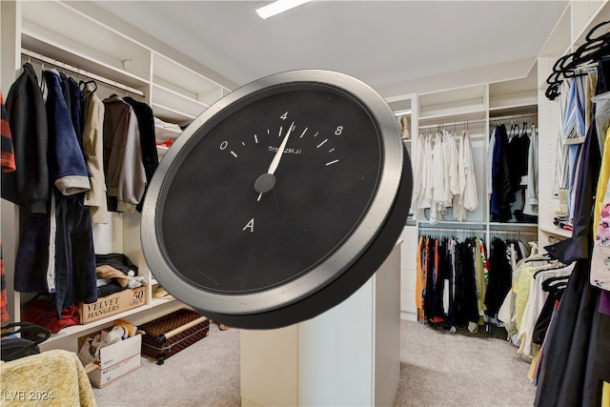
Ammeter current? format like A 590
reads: A 5
